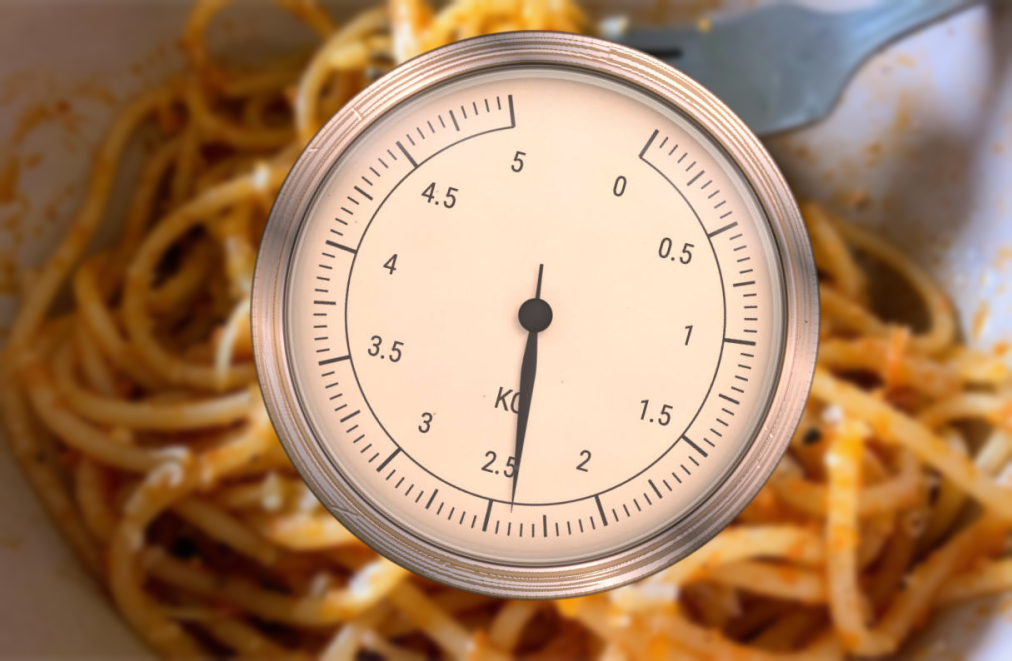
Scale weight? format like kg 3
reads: kg 2.4
